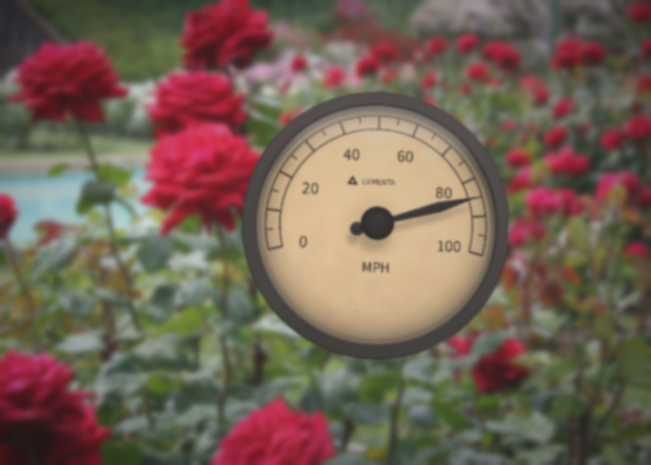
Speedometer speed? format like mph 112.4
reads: mph 85
